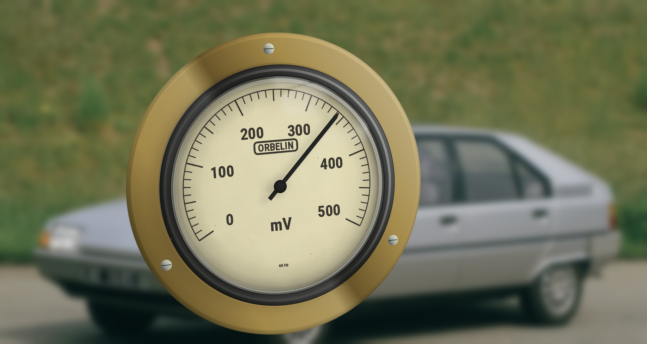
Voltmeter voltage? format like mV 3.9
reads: mV 340
